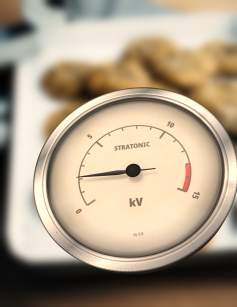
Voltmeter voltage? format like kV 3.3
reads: kV 2
